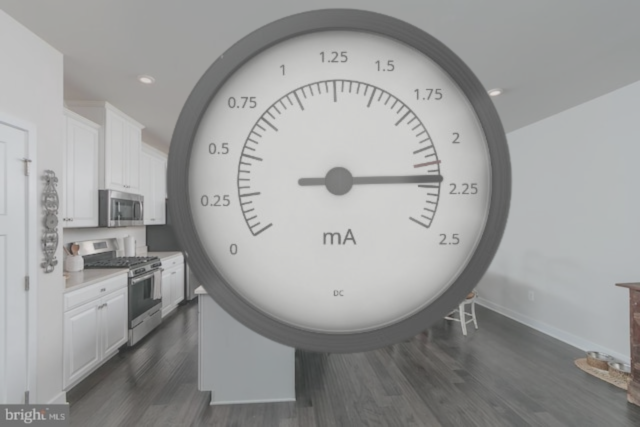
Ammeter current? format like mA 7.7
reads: mA 2.2
